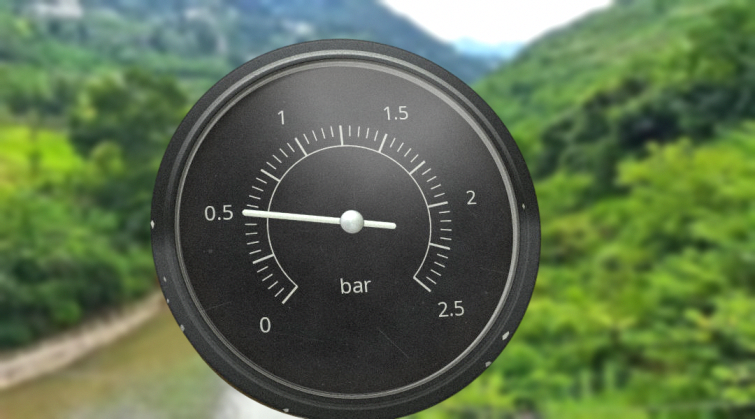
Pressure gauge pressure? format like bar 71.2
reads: bar 0.5
